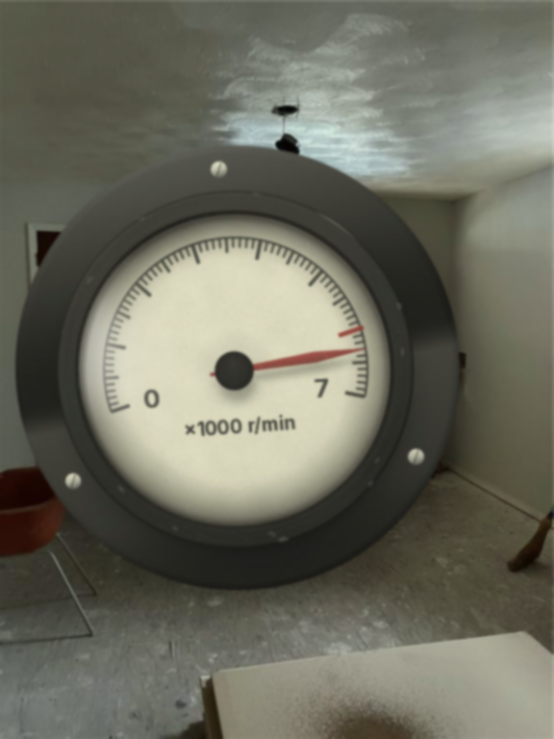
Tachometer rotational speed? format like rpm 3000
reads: rpm 6300
